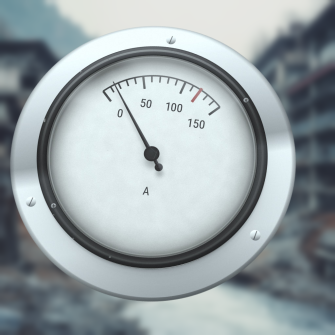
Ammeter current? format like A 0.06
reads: A 15
